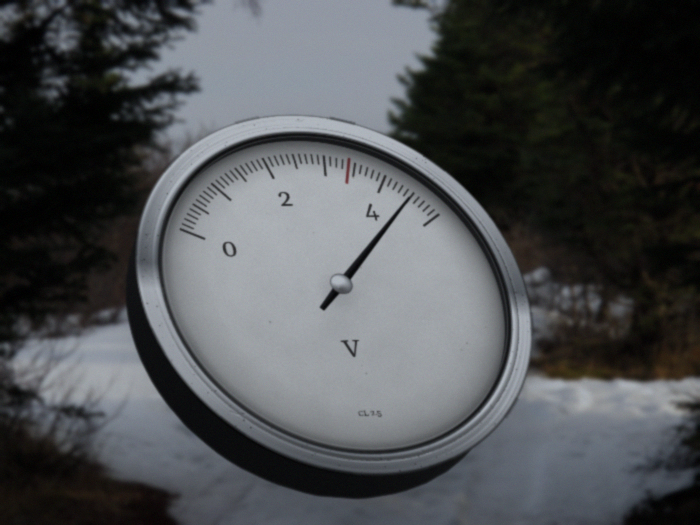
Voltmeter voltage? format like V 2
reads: V 4.5
